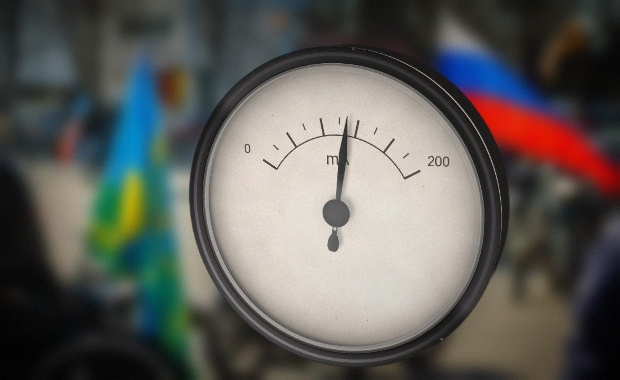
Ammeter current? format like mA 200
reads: mA 110
